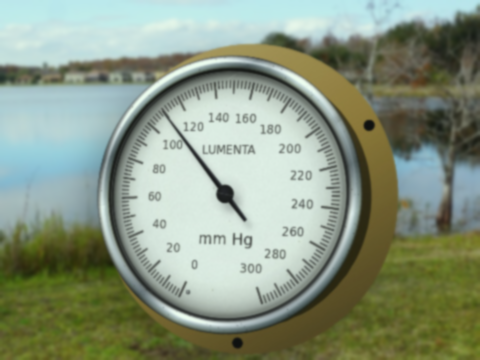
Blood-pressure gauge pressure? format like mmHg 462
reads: mmHg 110
